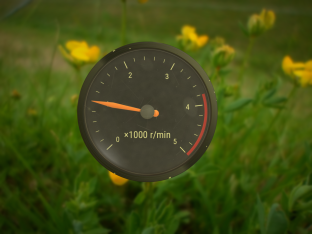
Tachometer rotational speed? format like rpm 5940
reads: rpm 1000
